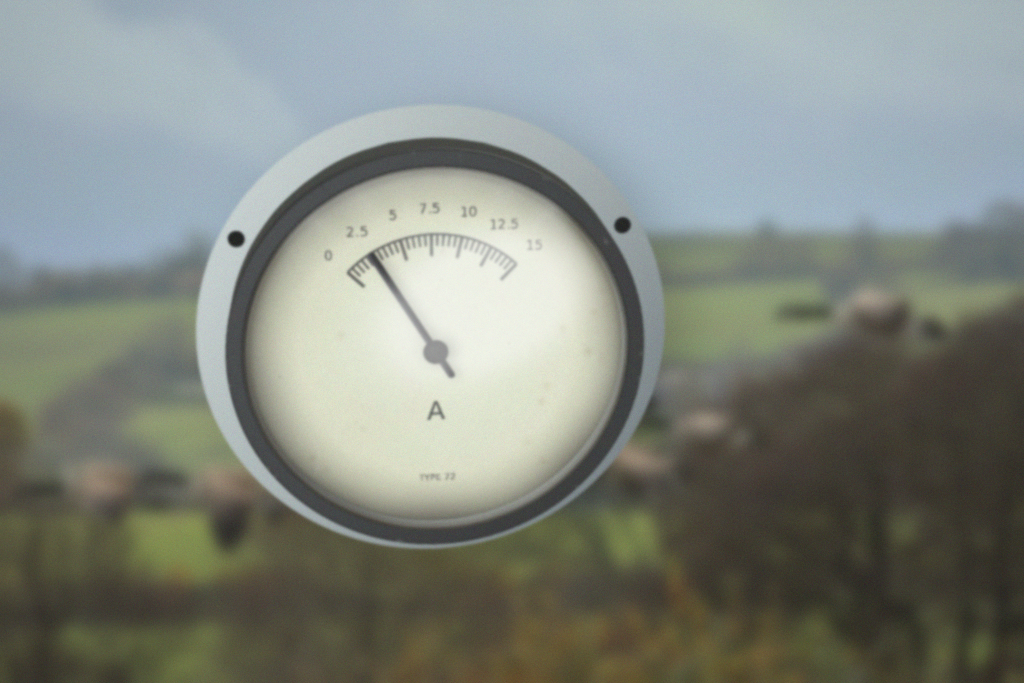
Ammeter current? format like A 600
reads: A 2.5
